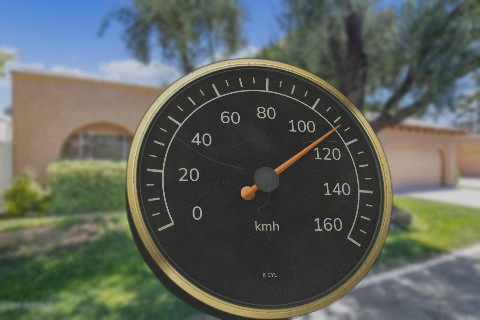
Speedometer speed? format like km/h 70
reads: km/h 112.5
